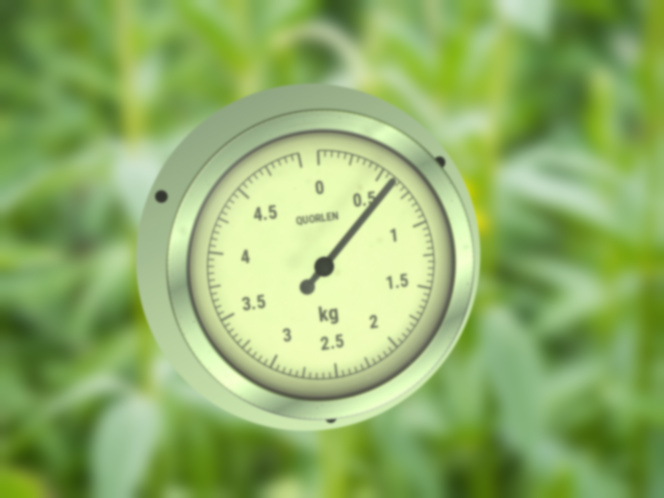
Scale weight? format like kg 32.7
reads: kg 0.6
